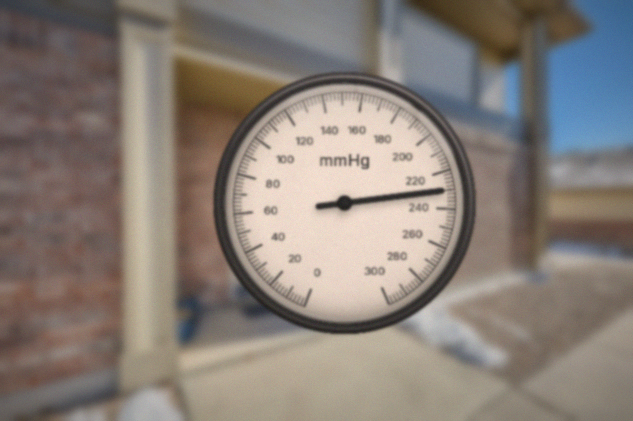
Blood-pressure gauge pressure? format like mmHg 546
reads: mmHg 230
